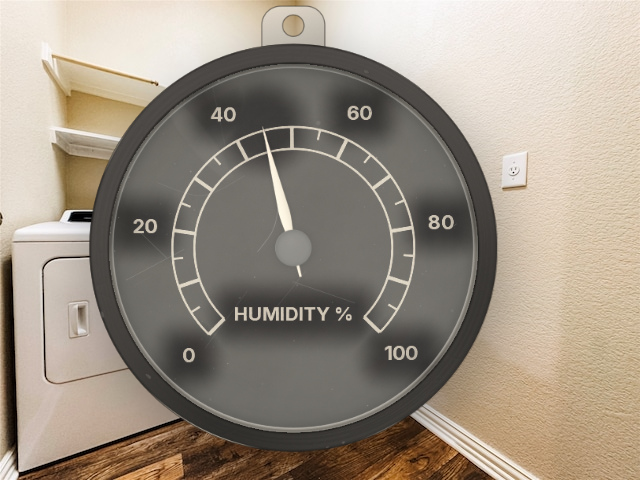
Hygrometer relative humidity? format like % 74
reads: % 45
